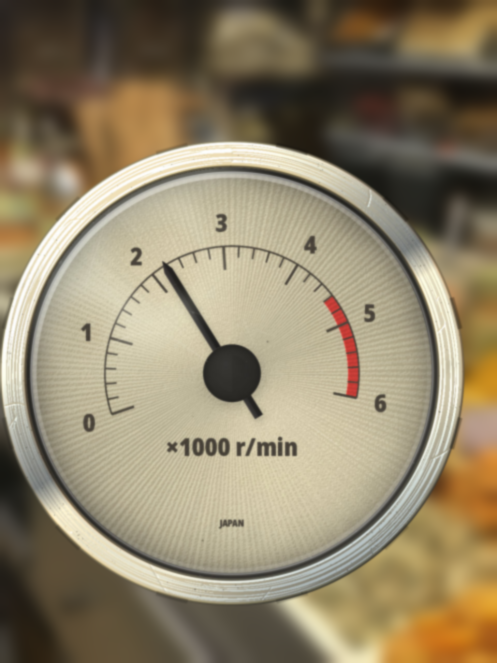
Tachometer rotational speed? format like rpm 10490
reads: rpm 2200
